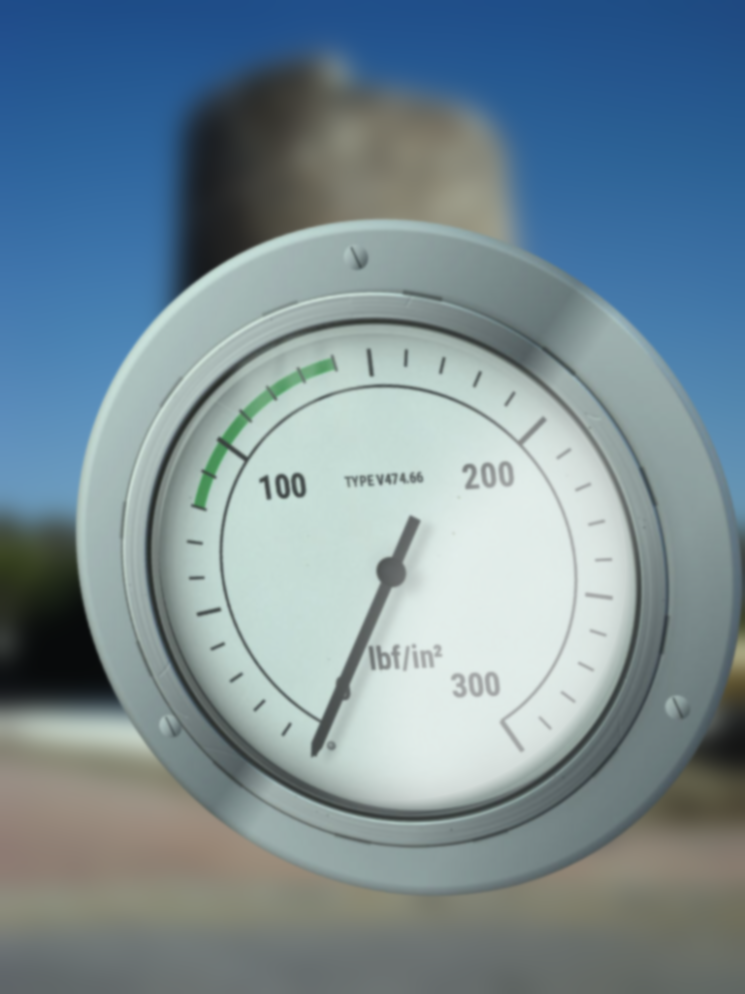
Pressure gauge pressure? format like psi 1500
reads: psi 0
